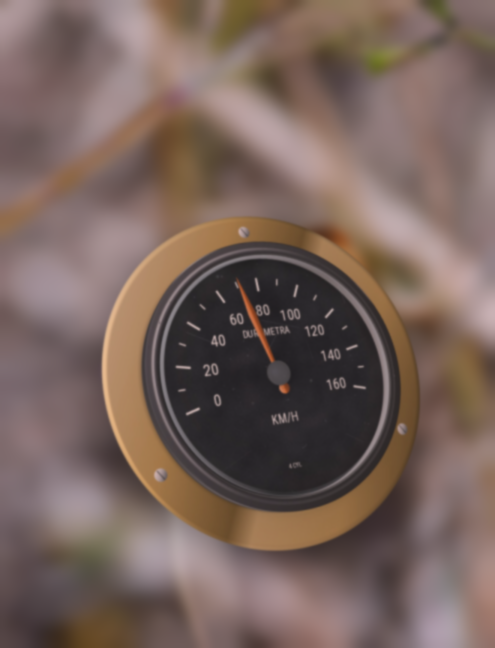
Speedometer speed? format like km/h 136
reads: km/h 70
